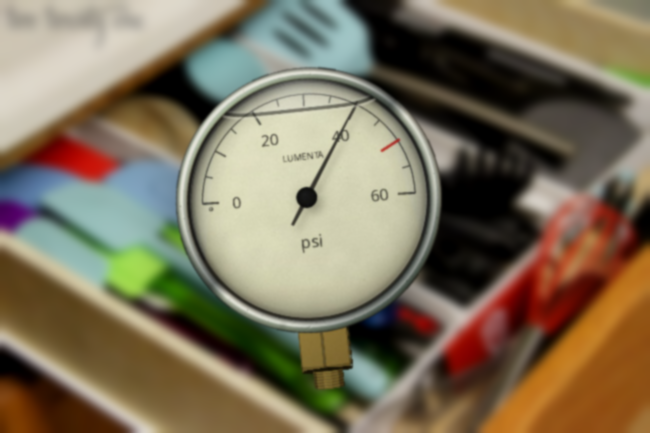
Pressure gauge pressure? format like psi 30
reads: psi 40
